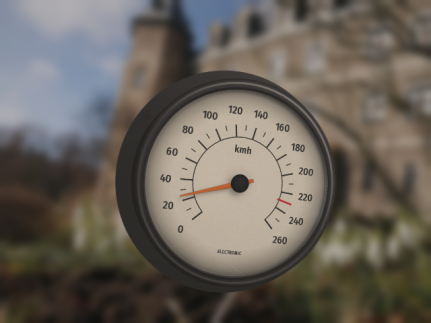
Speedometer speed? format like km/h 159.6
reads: km/h 25
